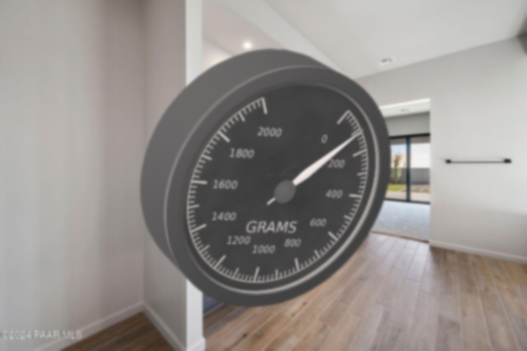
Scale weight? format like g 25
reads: g 100
